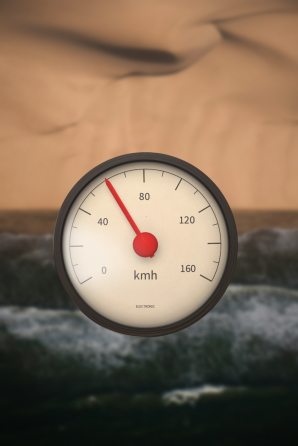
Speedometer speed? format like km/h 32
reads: km/h 60
